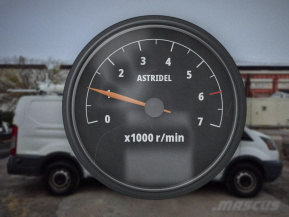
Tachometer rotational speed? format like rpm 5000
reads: rpm 1000
